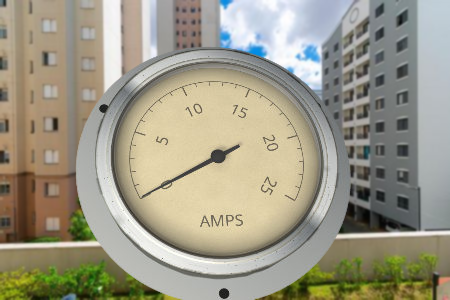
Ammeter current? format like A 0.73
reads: A 0
